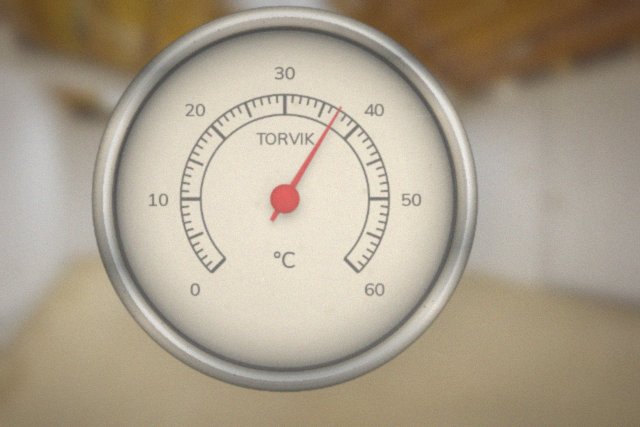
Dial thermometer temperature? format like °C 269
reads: °C 37
